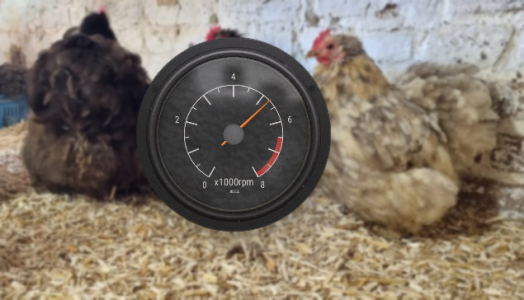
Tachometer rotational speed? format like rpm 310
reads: rpm 5250
